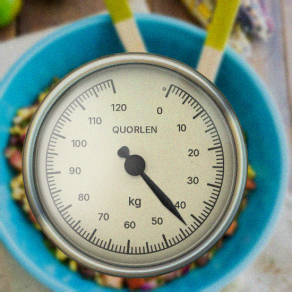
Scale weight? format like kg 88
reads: kg 43
